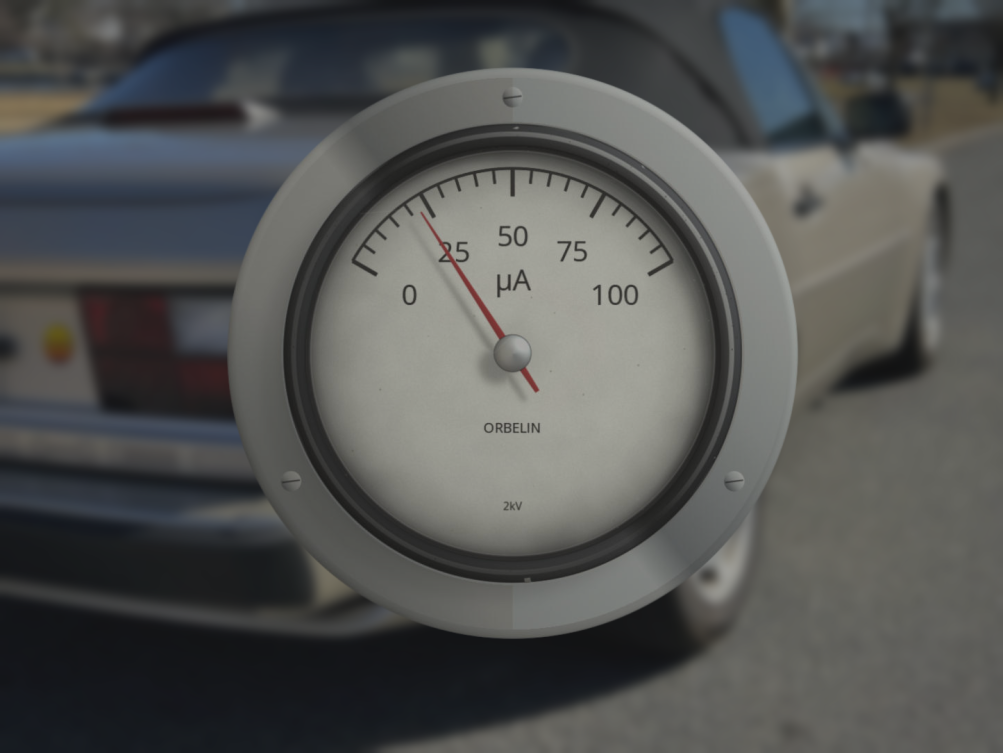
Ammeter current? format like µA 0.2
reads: µA 22.5
